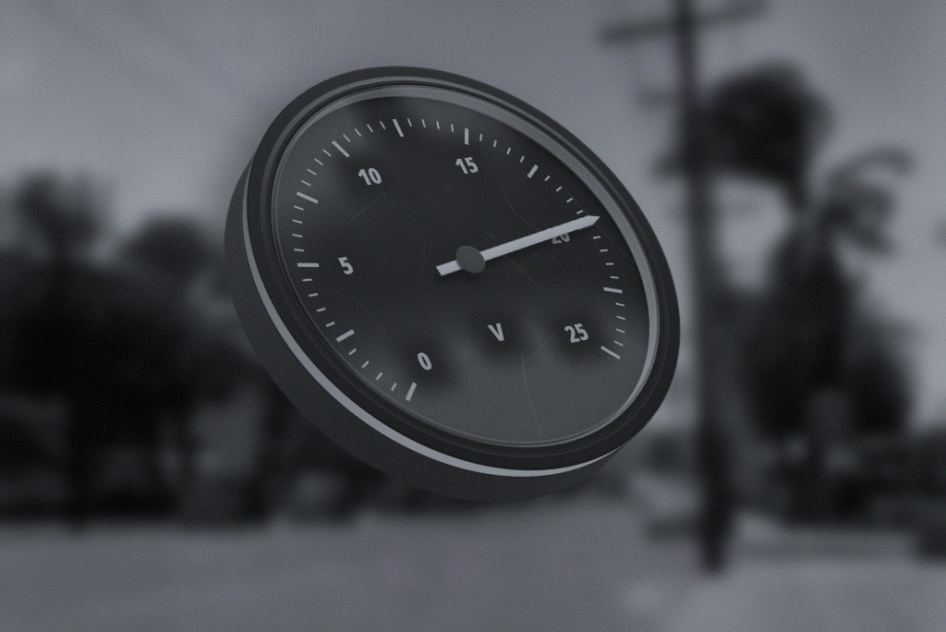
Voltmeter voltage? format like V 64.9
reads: V 20
